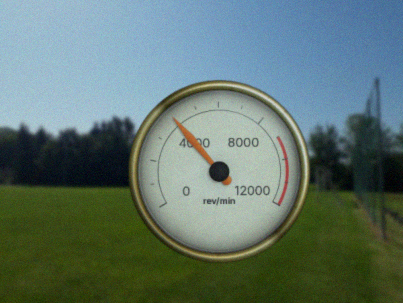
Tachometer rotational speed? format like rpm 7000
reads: rpm 4000
